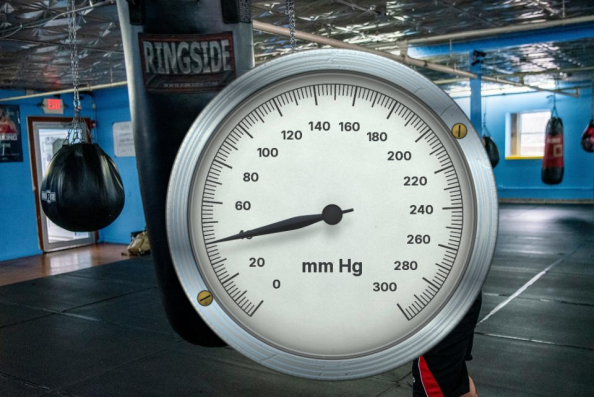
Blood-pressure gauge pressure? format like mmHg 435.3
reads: mmHg 40
